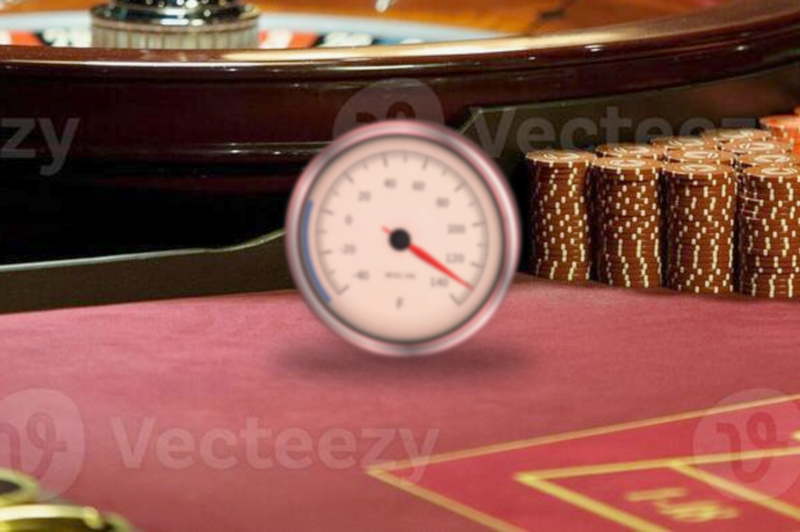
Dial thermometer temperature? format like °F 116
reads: °F 130
